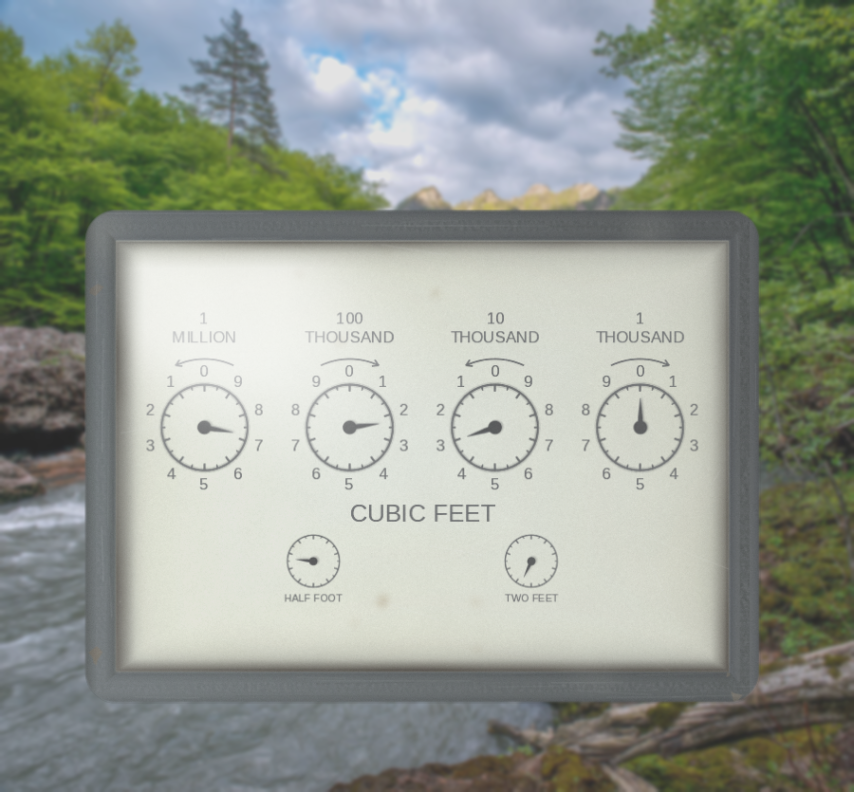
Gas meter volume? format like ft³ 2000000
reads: ft³ 723000
